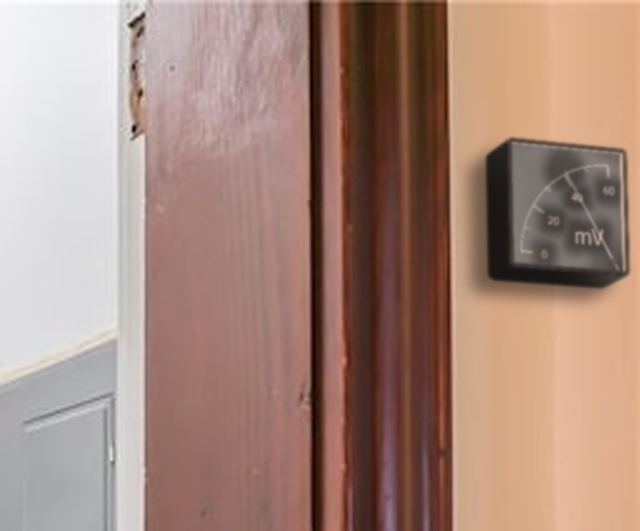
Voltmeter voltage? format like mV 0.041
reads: mV 40
